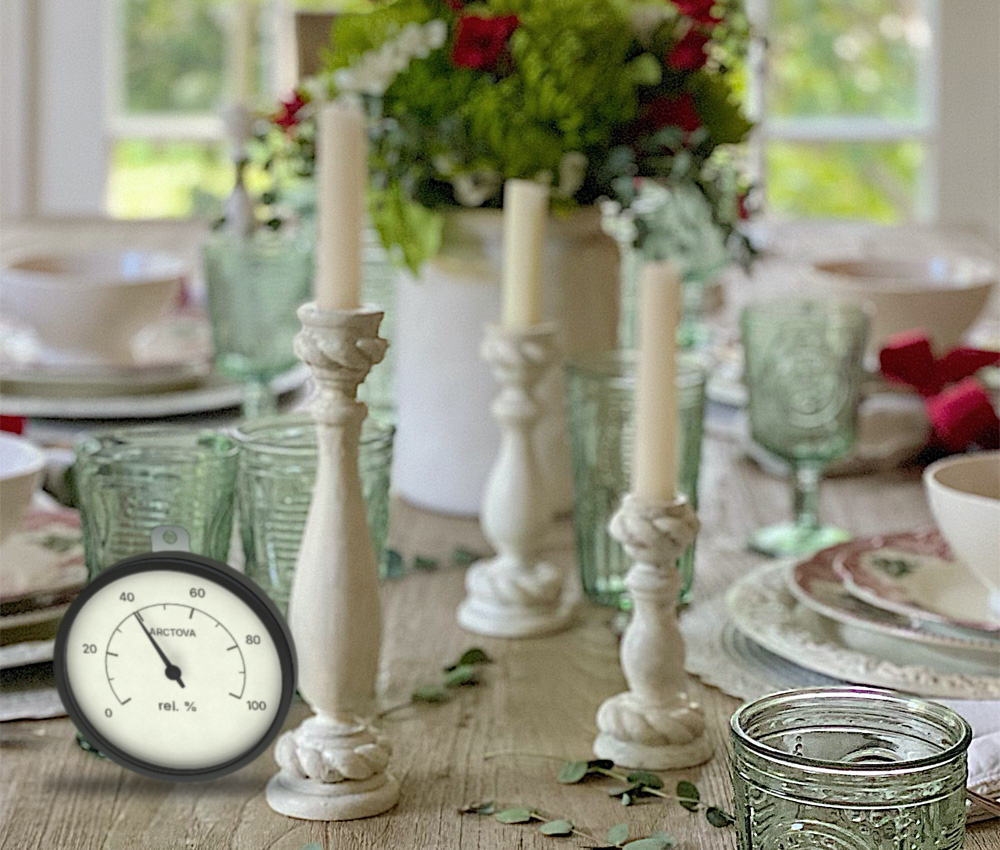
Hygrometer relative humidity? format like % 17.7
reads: % 40
